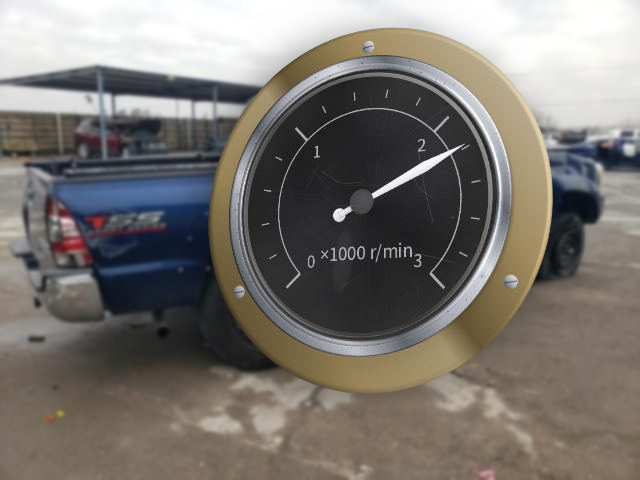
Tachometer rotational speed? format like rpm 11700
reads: rpm 2200
